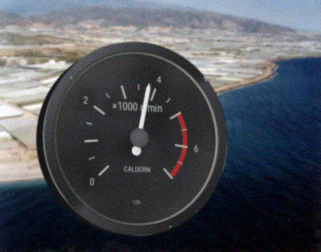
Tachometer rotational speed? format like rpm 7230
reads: rpm 3750
